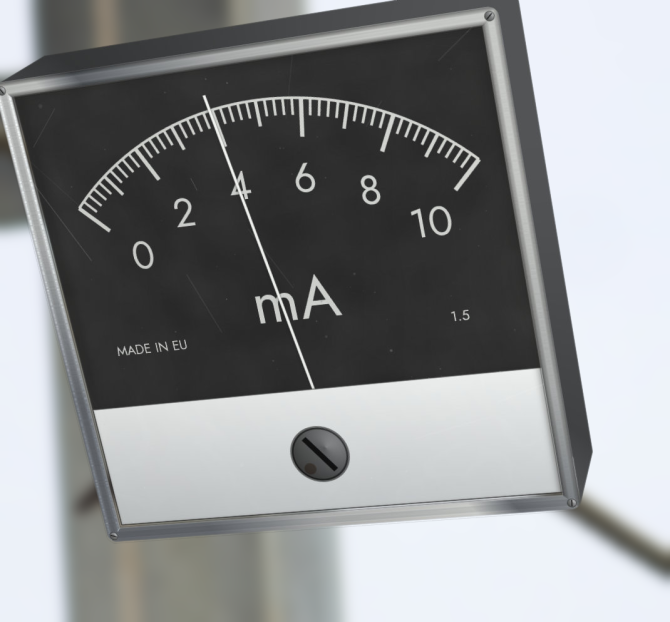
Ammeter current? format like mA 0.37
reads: mA 4
